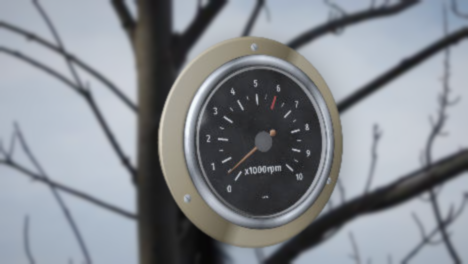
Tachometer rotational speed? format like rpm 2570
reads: rpm 500
